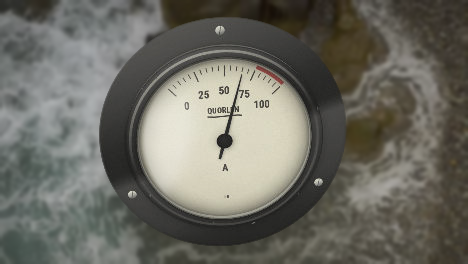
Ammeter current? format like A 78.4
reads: A 65
